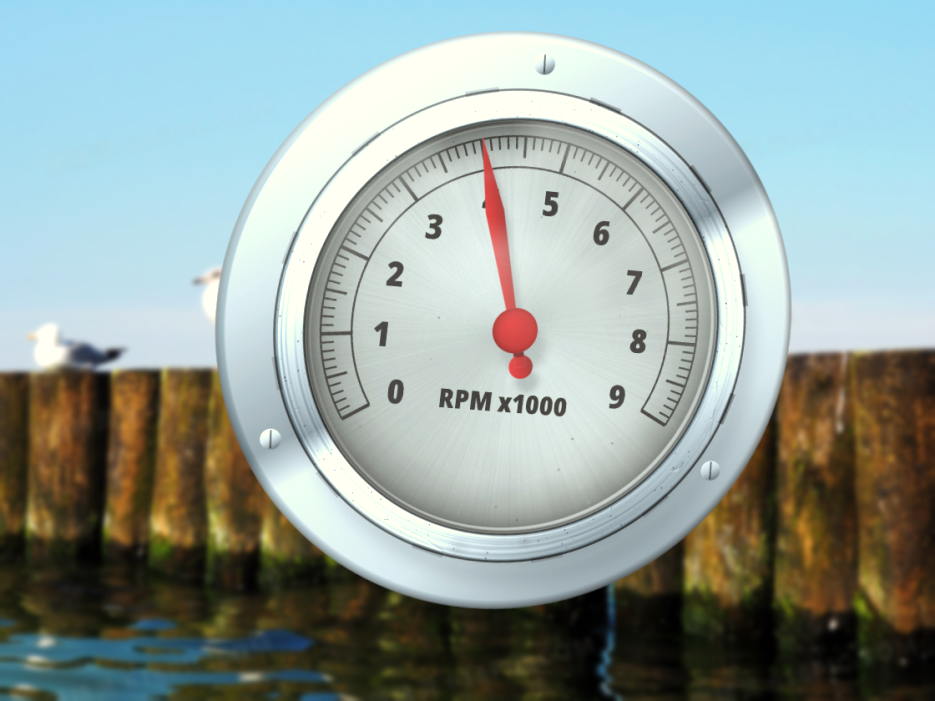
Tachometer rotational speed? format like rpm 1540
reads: rpm 4000
